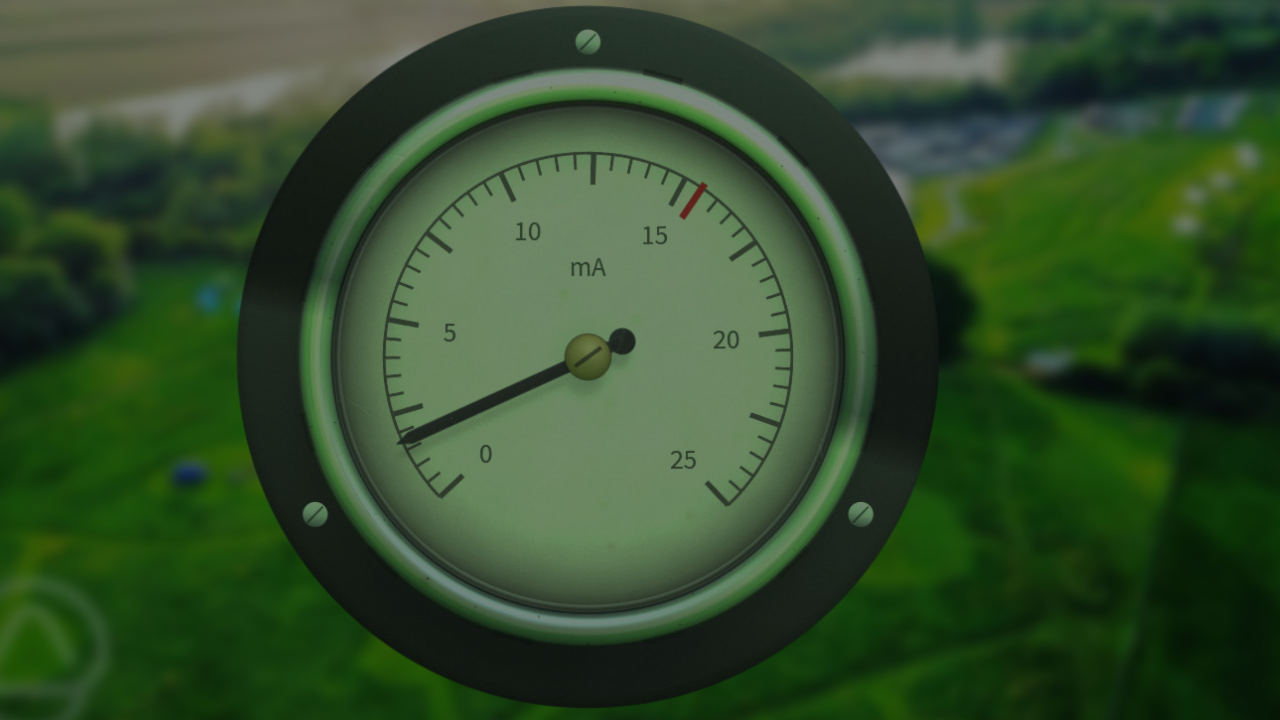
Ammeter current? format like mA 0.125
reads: mA 1.75
